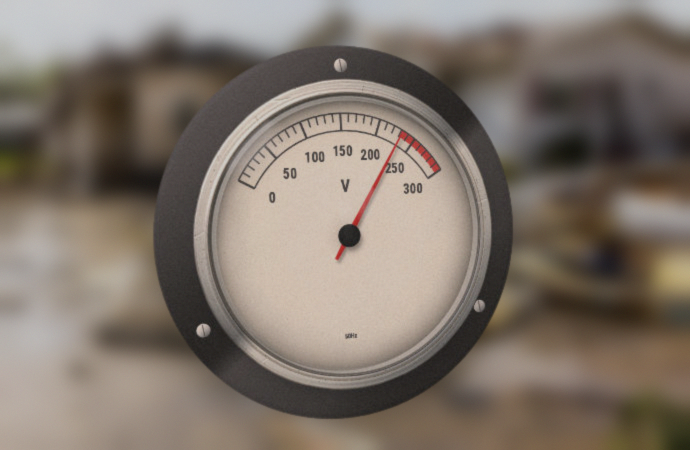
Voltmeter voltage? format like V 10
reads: V 230
